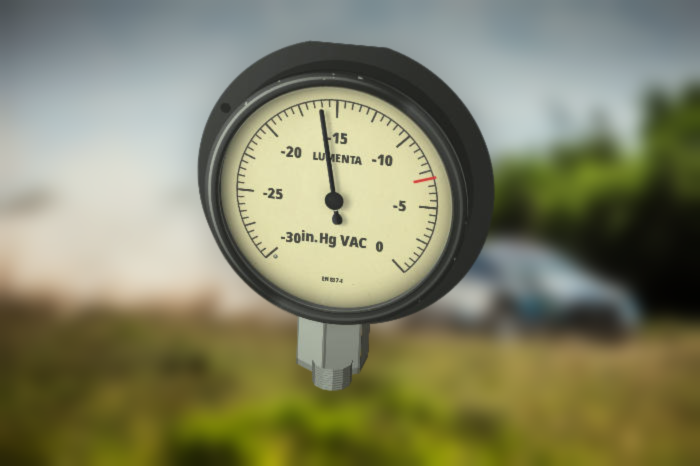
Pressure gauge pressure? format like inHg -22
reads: inHg -16
